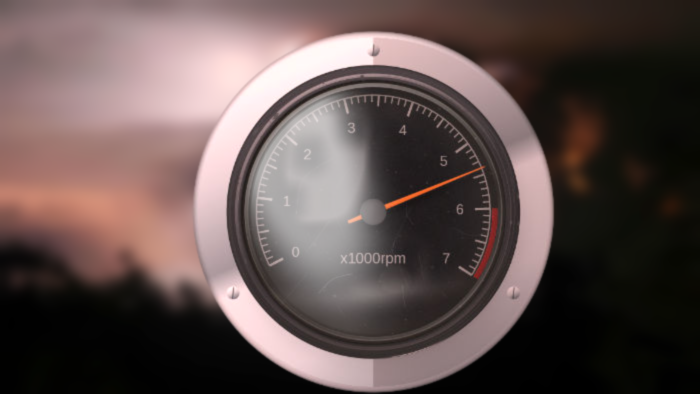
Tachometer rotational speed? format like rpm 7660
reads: rpm 5400
